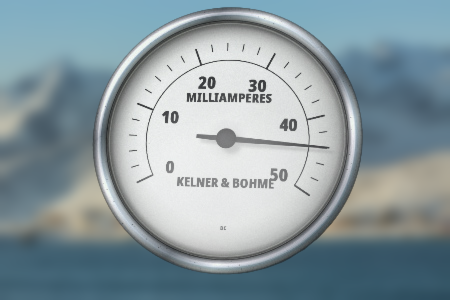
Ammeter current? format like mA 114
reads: mA 44
